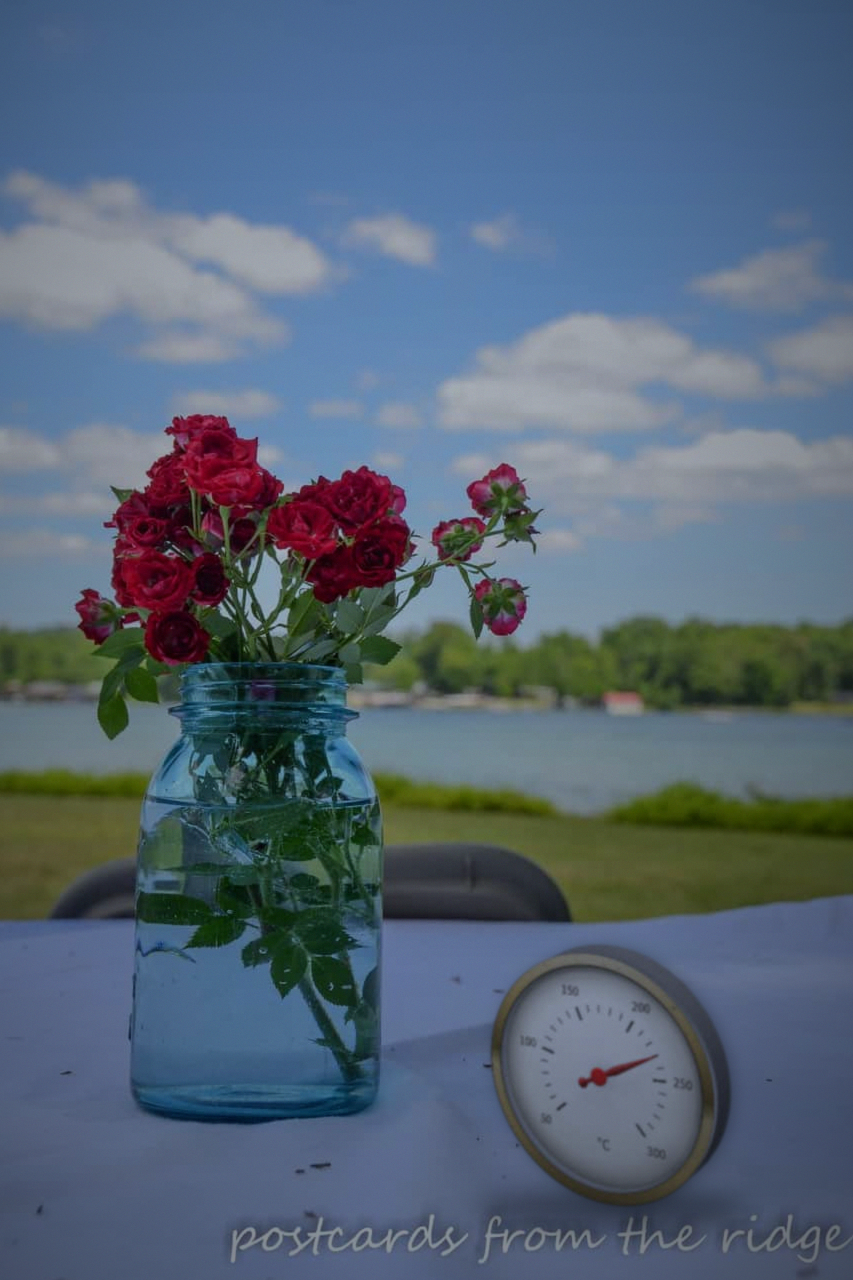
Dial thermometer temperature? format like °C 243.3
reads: °C 230
